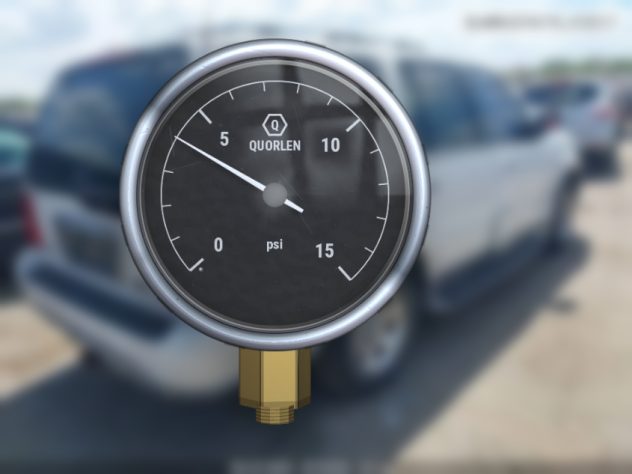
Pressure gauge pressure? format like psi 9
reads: psi 4
